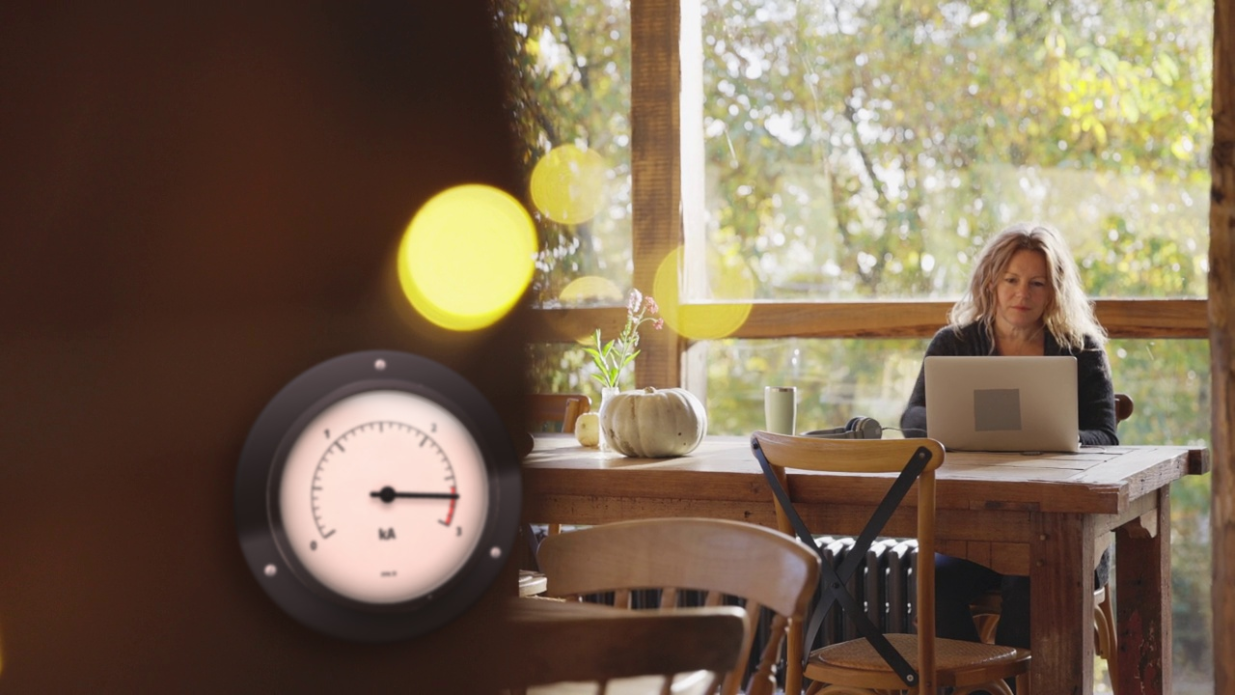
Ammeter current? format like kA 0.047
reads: kA 2.7
